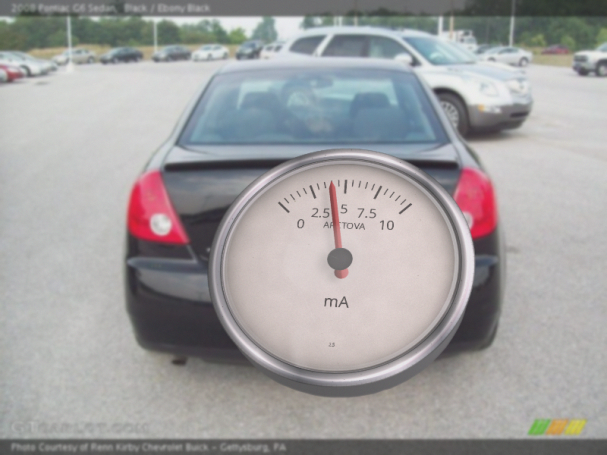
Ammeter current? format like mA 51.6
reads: mA 4
